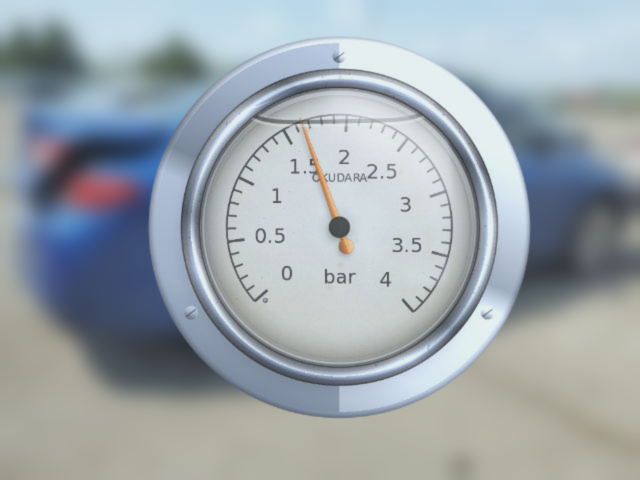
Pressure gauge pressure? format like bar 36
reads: bar 1.65
